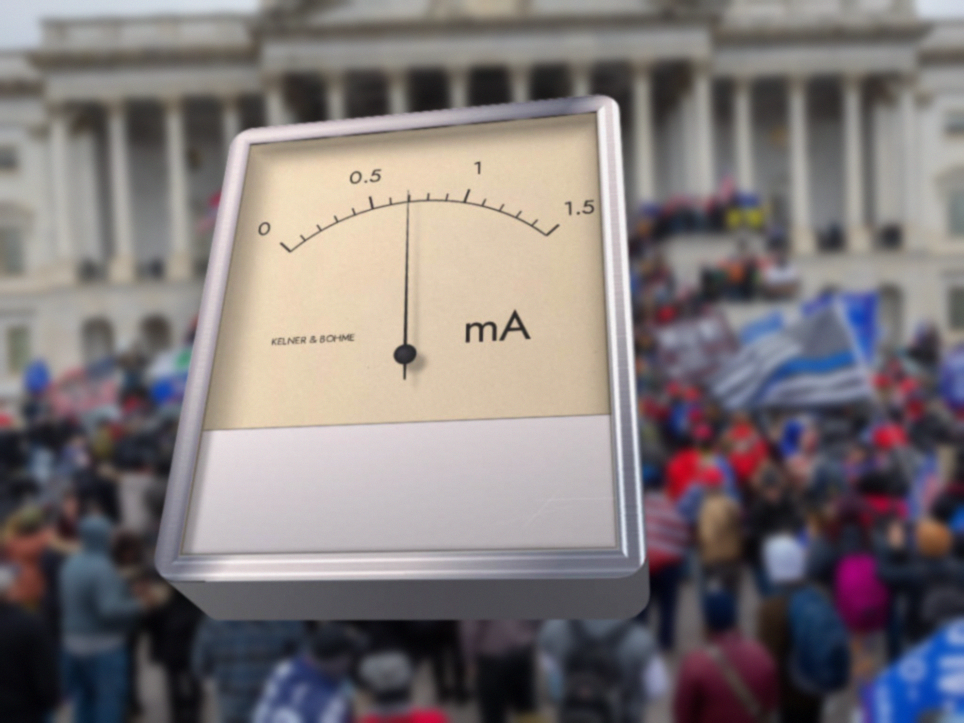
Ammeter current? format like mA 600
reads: mA 0.7
